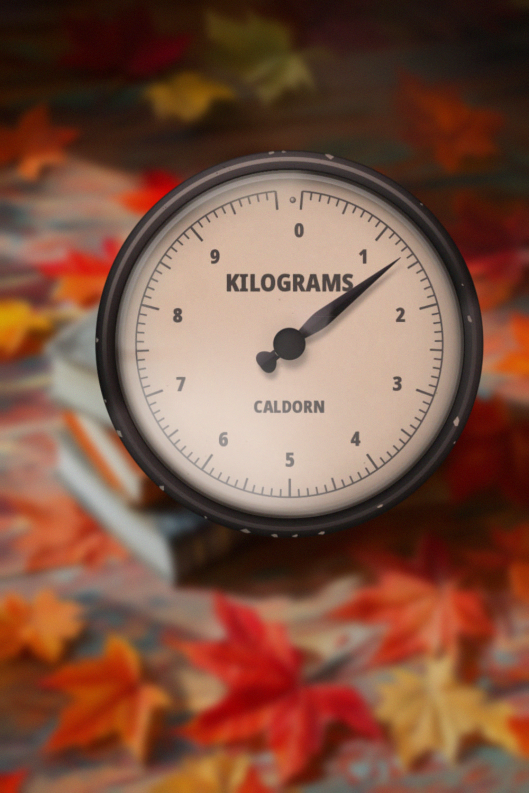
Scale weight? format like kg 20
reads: kg 1.35
